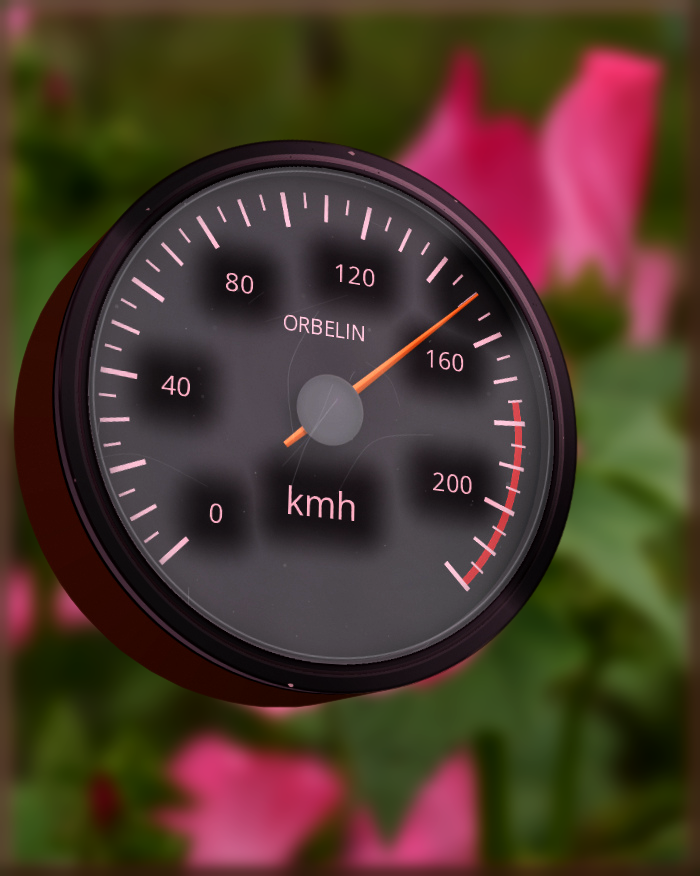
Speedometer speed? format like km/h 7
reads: km/h 150
